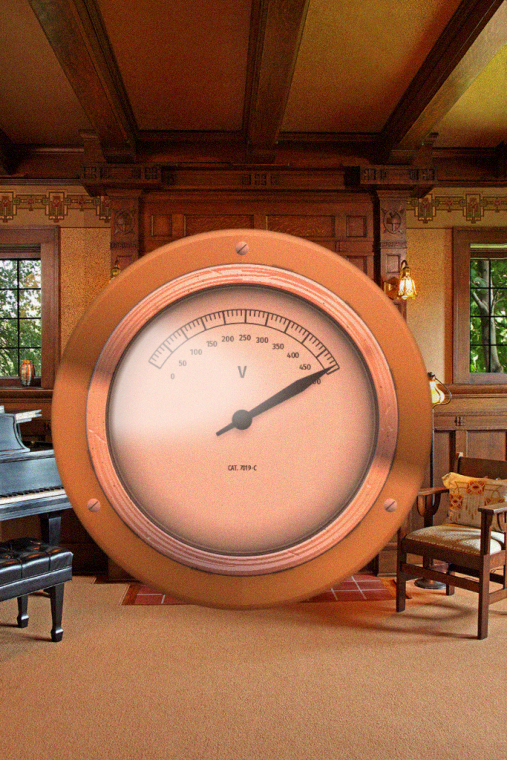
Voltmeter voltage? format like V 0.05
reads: V 490
